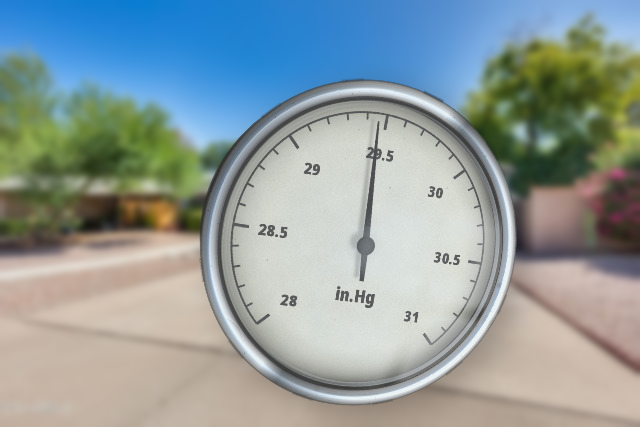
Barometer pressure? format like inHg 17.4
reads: inHg 29.45
